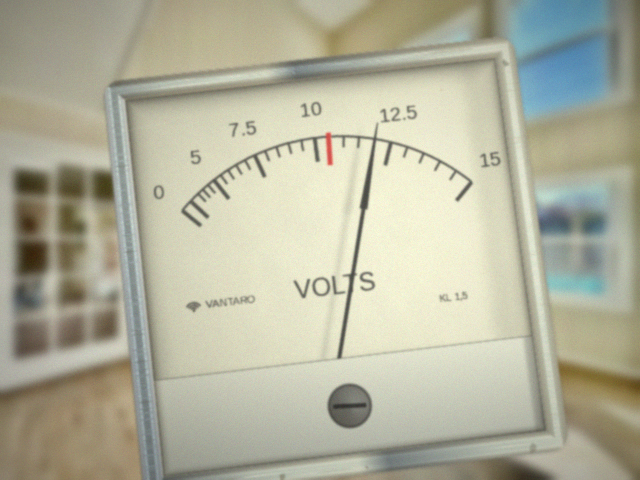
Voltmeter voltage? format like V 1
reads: V 12
